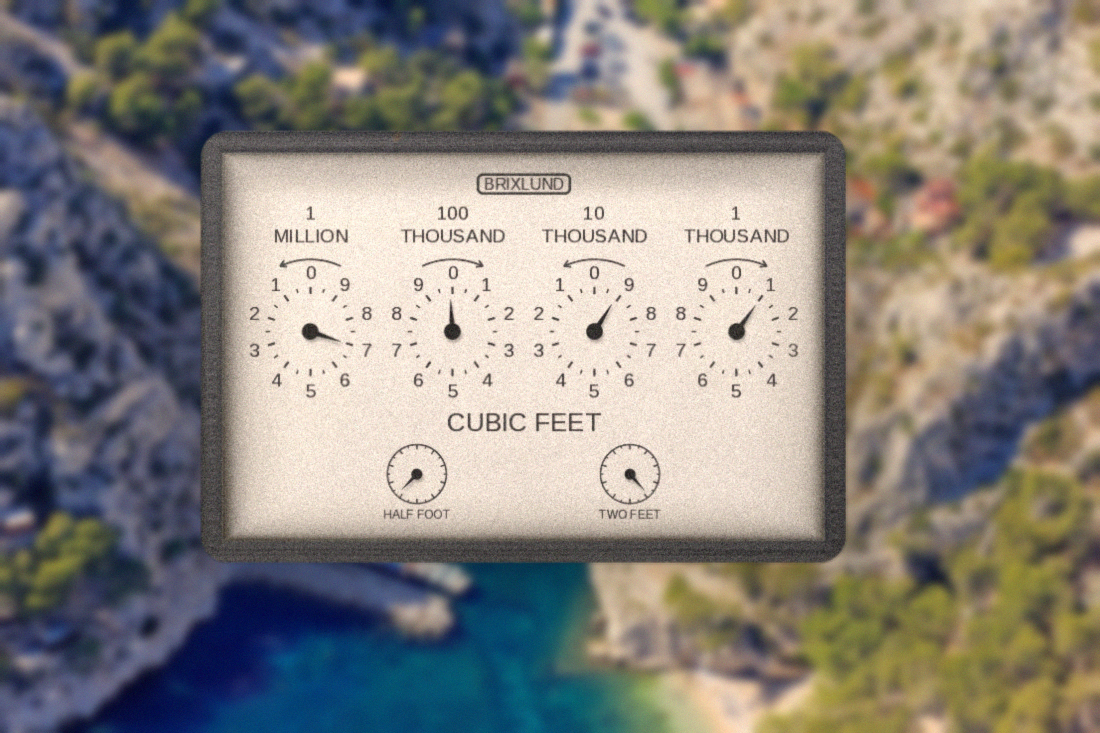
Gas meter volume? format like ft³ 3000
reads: ft³ 699100
